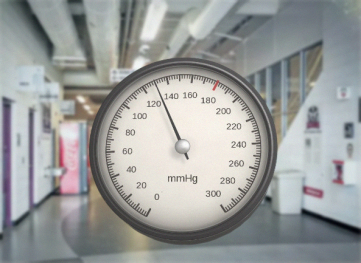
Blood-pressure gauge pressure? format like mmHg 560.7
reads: mmHg 130
